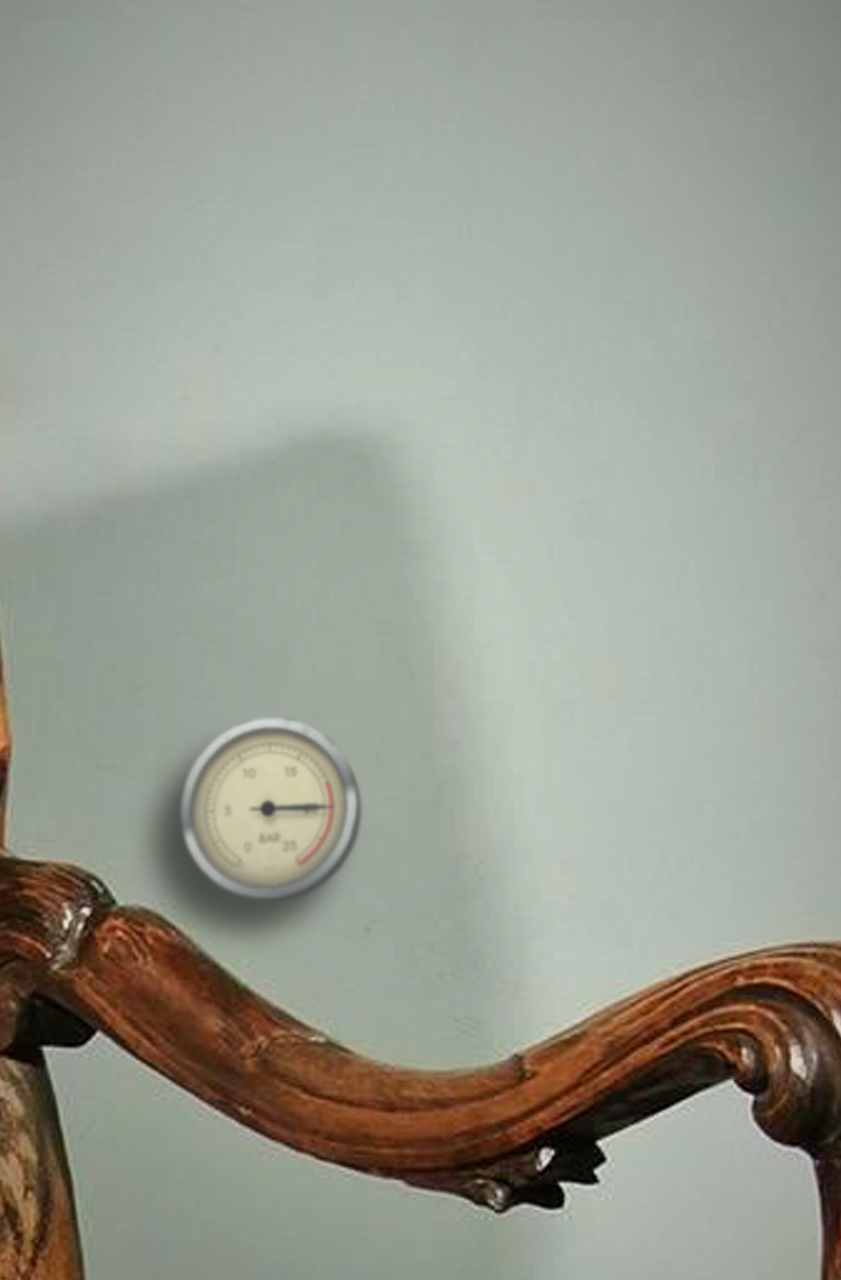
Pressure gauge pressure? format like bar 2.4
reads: bar 20
